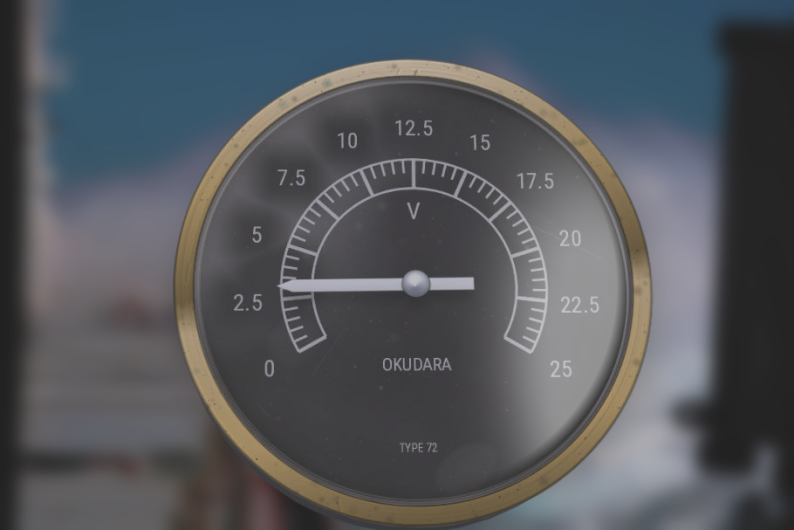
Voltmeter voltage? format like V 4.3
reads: V 3
